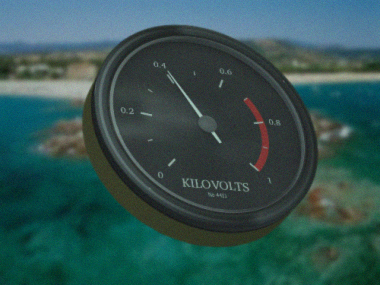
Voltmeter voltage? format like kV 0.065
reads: kV 0.4
